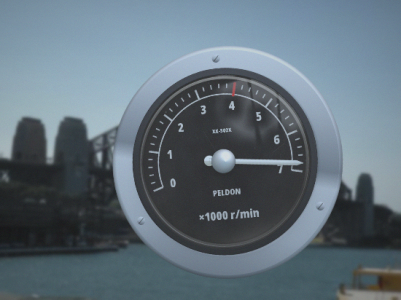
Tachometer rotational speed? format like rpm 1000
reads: rpm 6800
